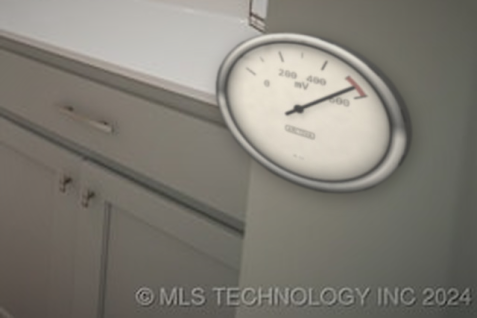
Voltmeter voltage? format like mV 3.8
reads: mV 550
